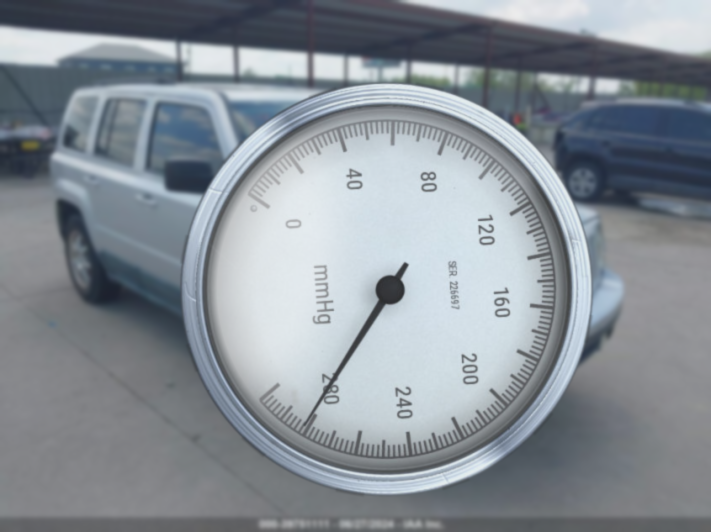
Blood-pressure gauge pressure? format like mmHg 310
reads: mmHg 282
